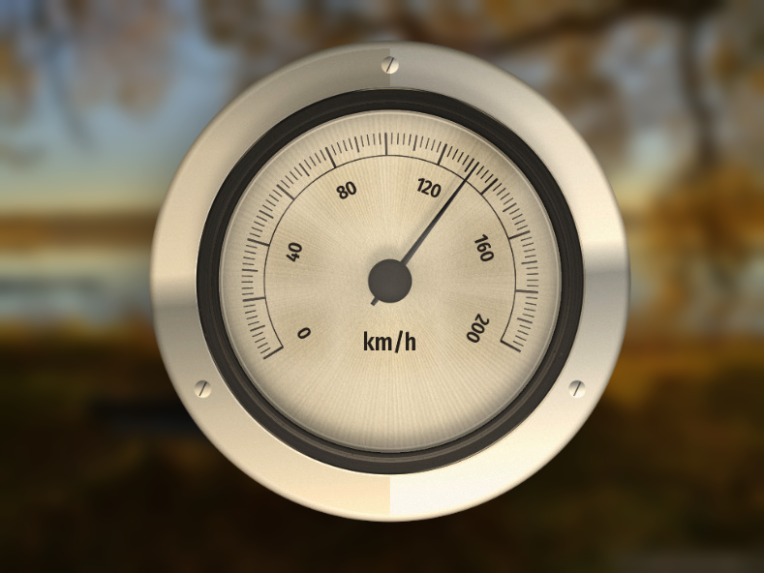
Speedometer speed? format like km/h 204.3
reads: km/h 132
